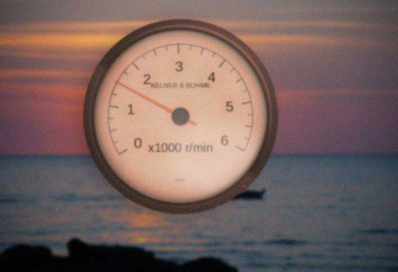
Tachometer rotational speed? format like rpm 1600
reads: rpm 1500
